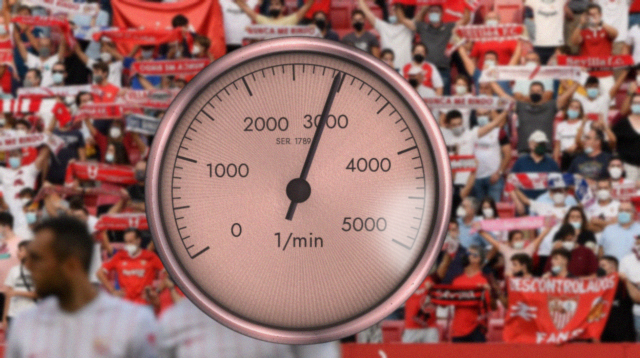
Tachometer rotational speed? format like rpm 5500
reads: rpm 2950
